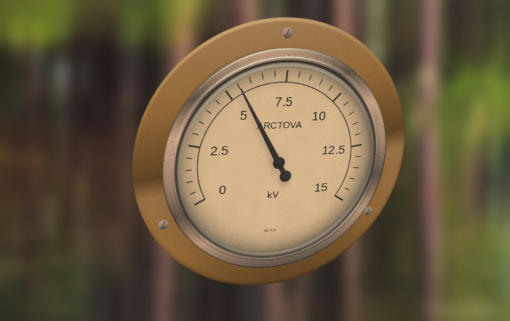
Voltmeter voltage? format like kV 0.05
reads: kV 5.5
